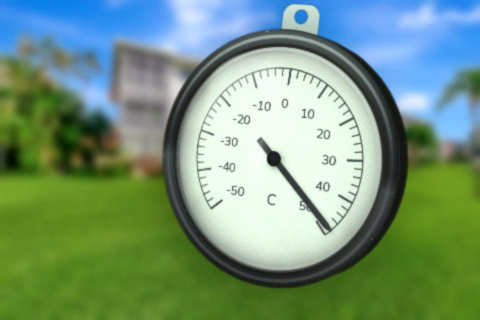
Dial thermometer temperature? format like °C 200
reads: °C 48
